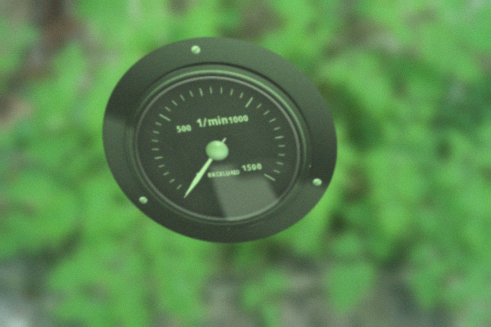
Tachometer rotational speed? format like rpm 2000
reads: rpm 0
